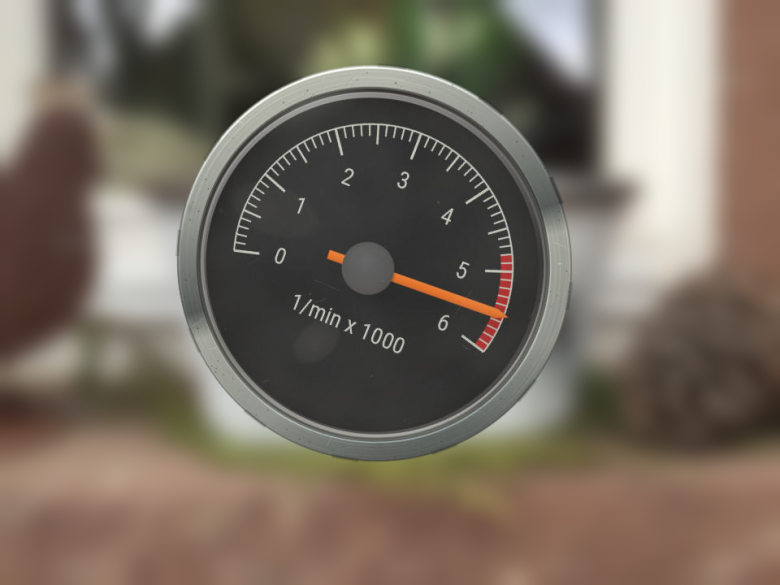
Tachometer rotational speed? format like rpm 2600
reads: rpm 5500
